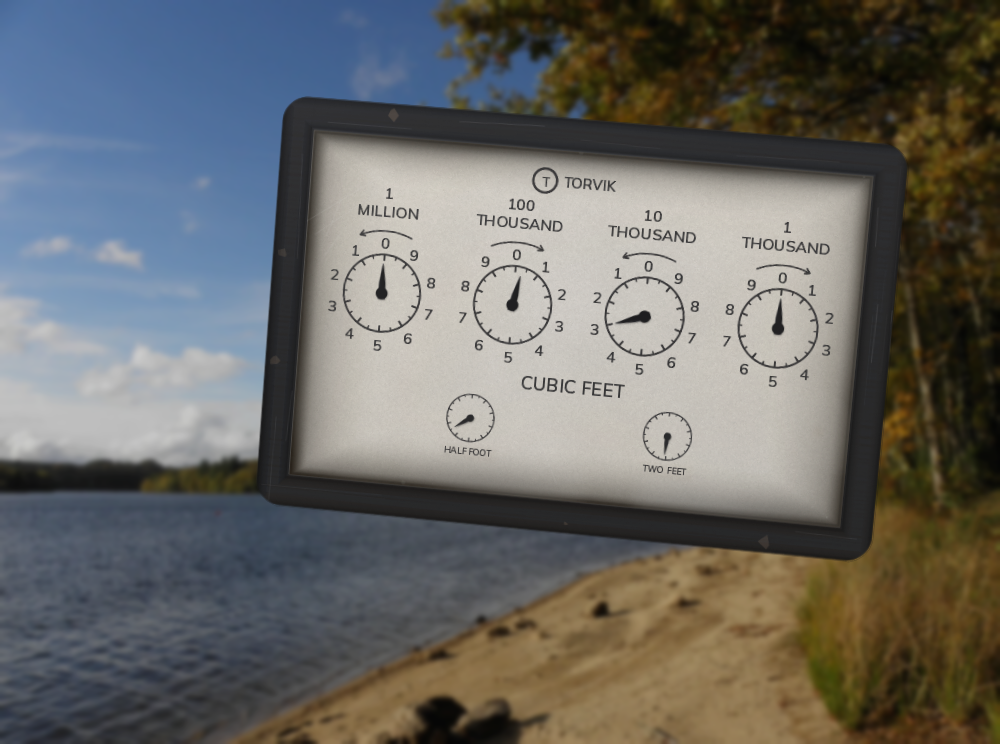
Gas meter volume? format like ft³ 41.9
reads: ft³ 3000
